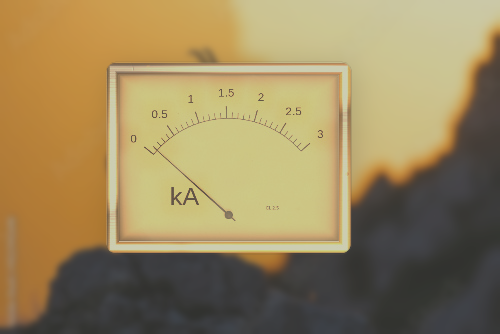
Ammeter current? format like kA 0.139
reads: kA 0.1
